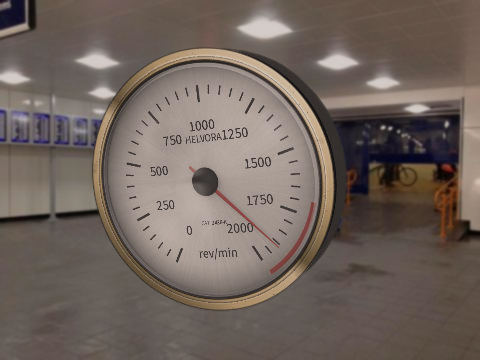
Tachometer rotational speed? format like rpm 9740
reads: rpm 1900
